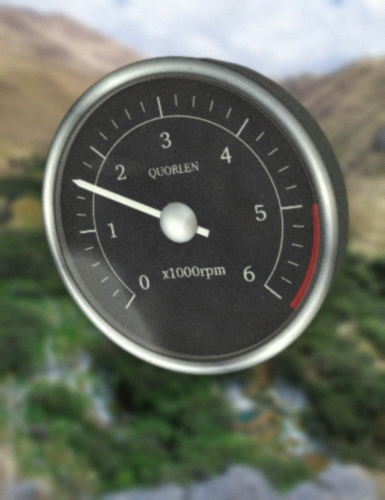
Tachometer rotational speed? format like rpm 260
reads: rpm 1600
